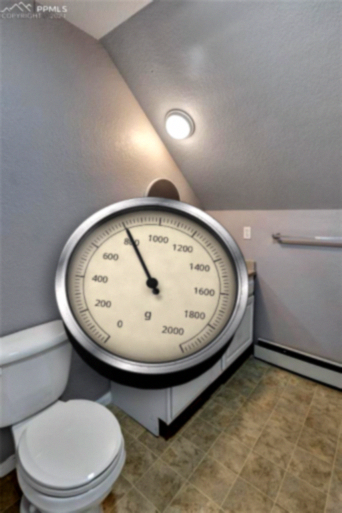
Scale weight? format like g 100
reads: g 800
